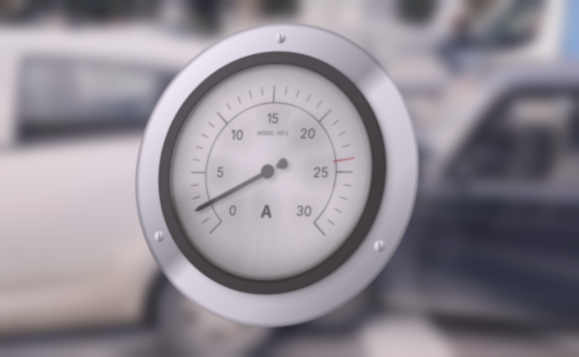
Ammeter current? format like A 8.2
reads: A 2
